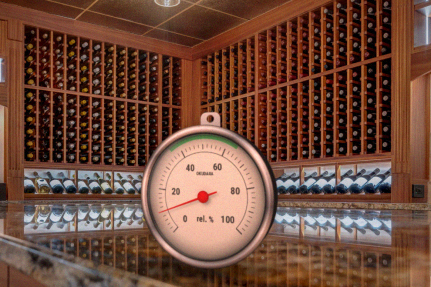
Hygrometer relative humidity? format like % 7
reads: % 10
